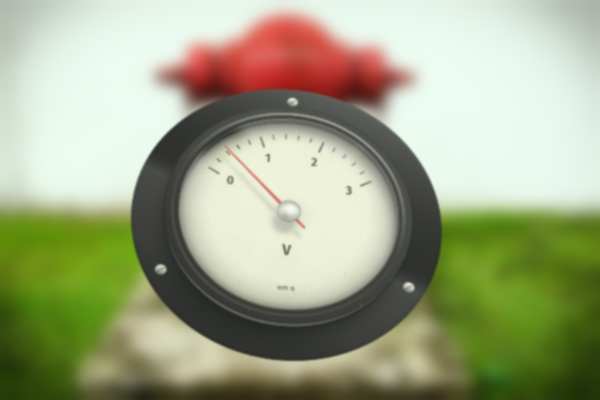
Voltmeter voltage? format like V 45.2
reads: V 0.4
